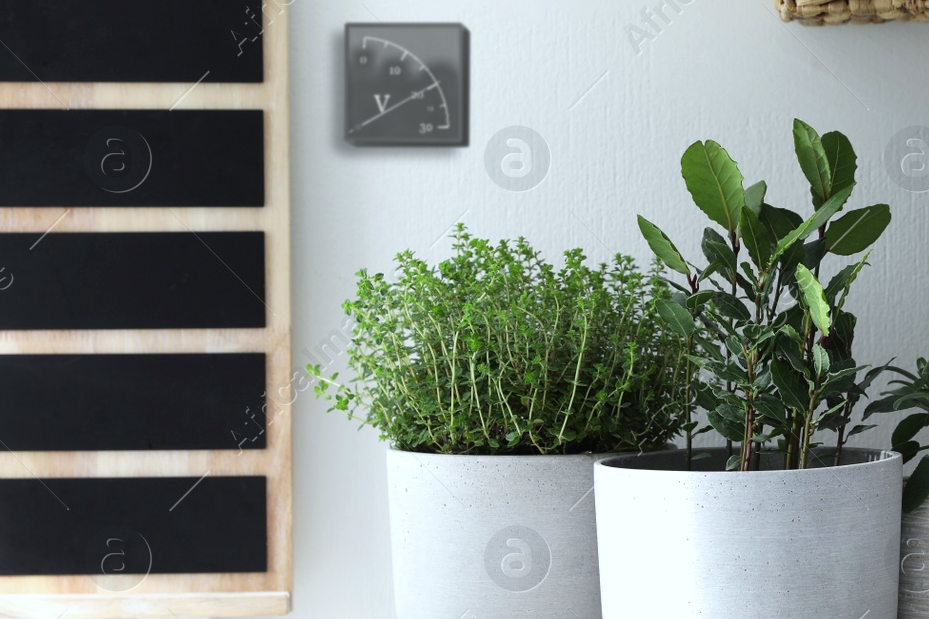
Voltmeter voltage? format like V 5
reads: V 20
